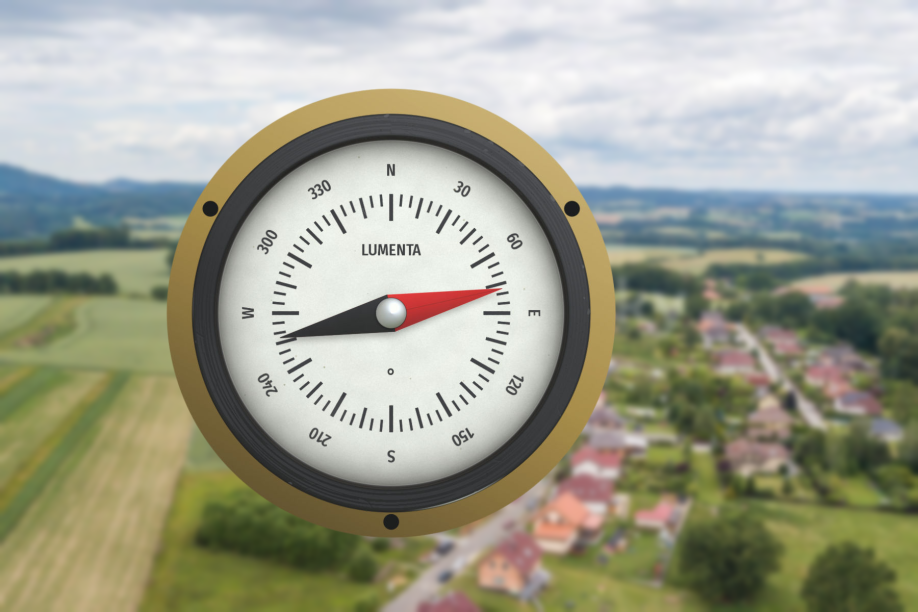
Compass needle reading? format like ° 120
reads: ° 77.5
